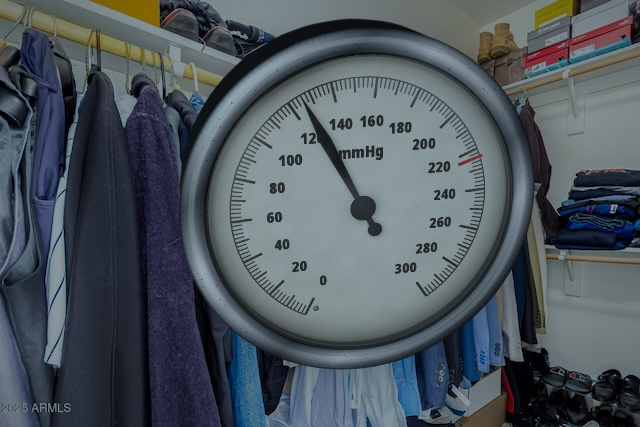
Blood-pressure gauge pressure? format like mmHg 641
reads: mmHg 126
